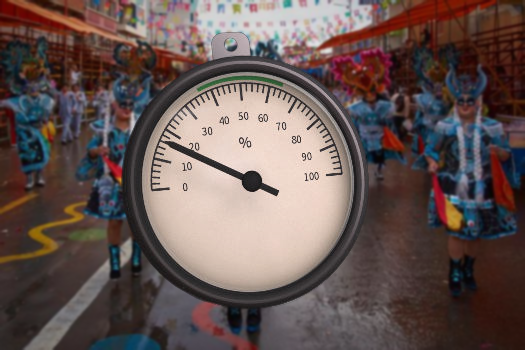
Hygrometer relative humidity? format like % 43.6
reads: % 16
